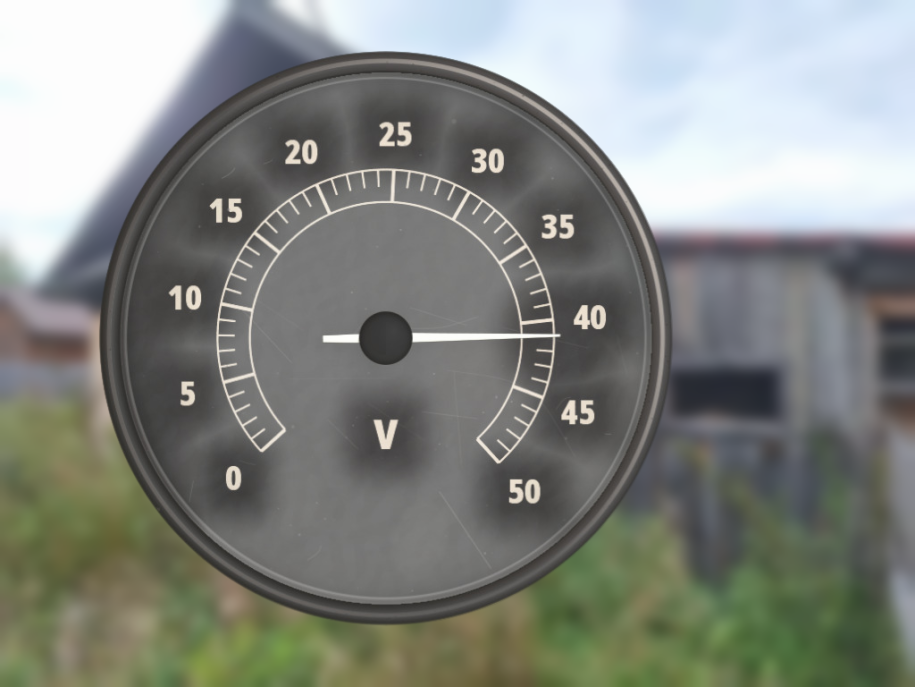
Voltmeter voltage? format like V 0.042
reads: V 41
